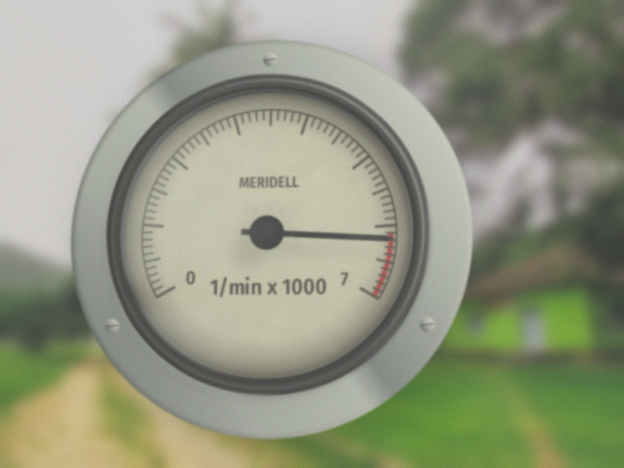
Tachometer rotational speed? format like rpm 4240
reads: rpm 6200
